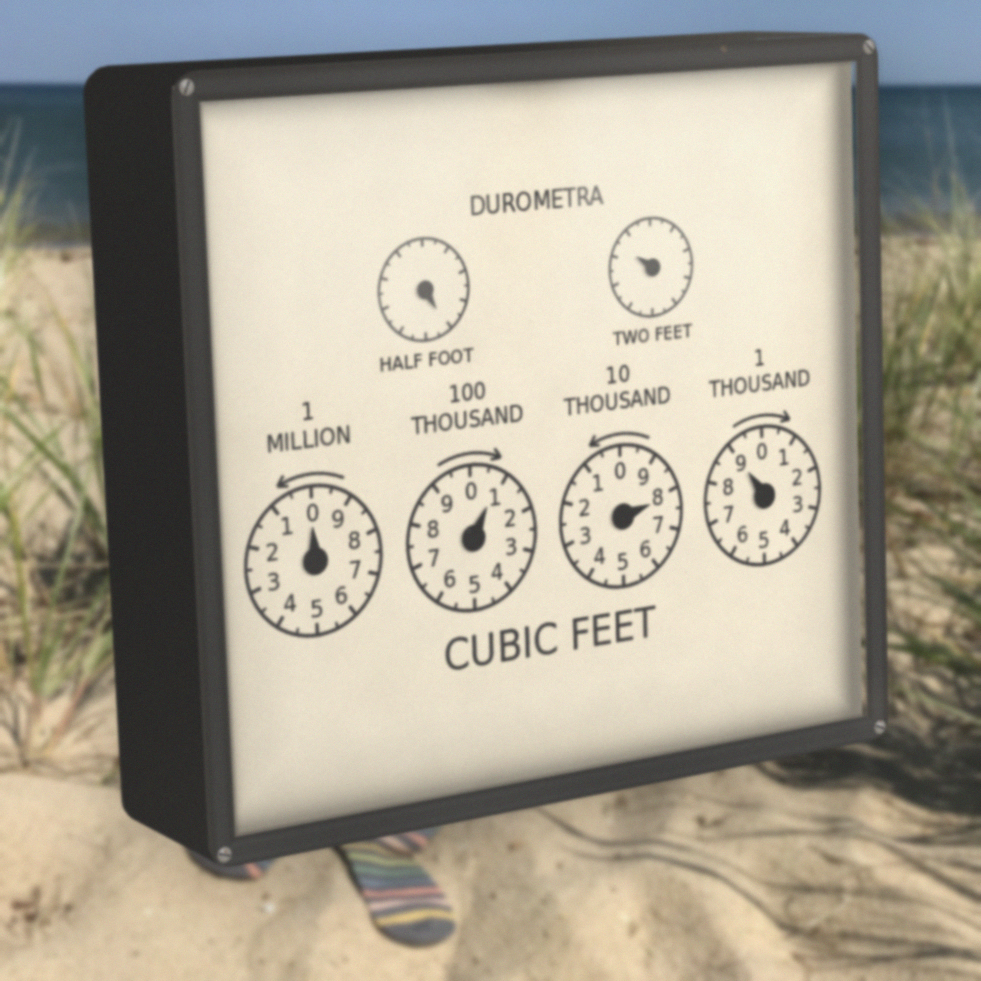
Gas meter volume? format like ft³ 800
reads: ft³ 7900
